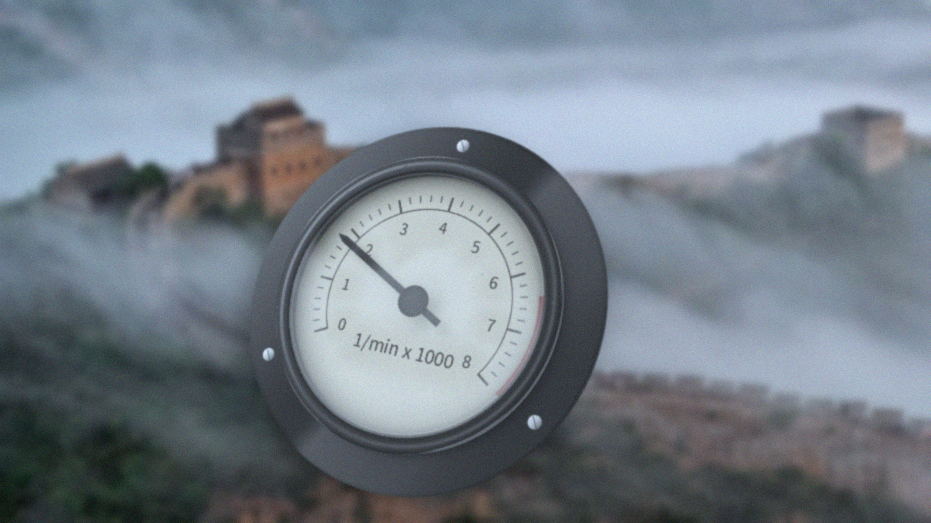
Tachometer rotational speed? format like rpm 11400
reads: rpm 1800
